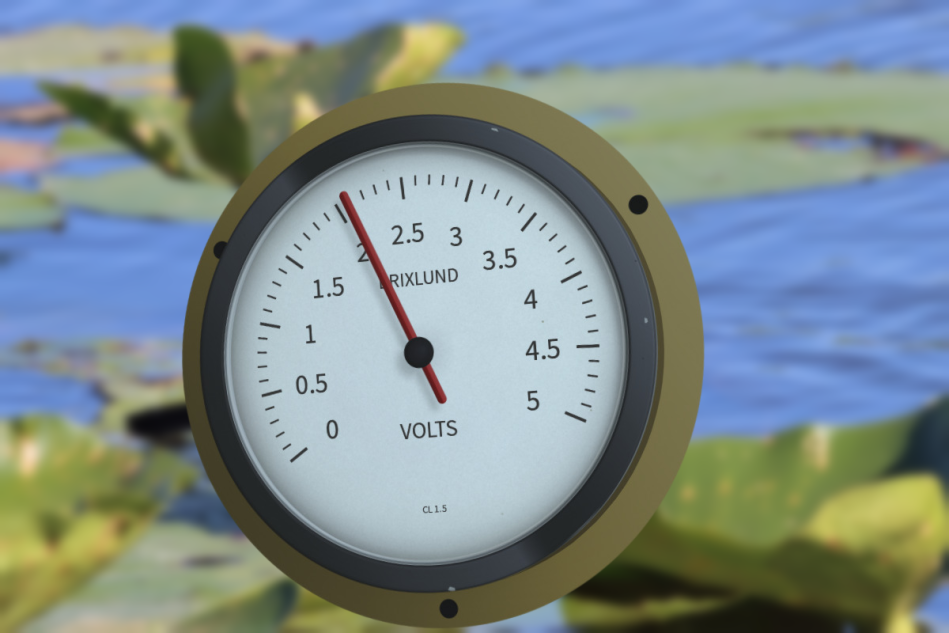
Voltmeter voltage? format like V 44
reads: V 2.1
